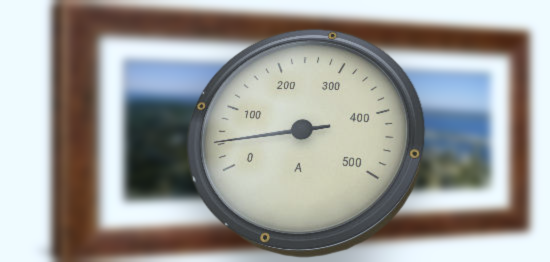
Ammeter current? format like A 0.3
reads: A 40
